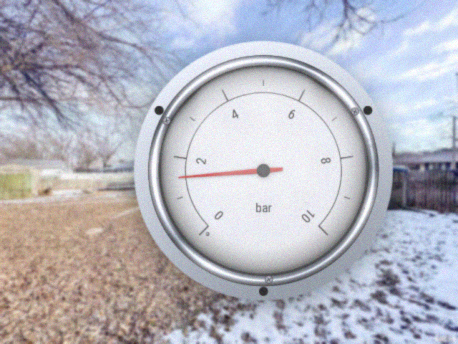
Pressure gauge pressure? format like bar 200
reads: bar 1.5
